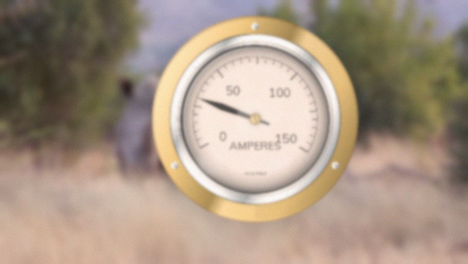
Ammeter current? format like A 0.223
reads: A 30
